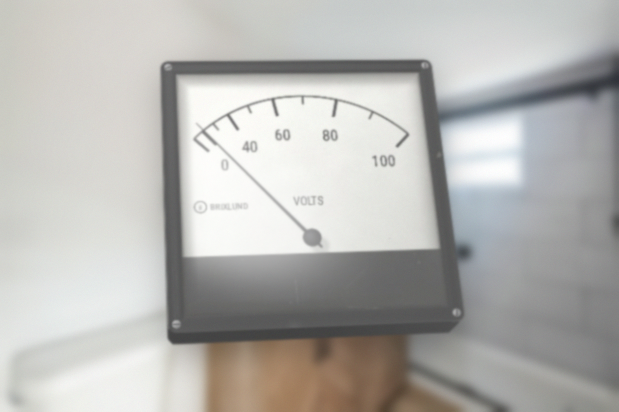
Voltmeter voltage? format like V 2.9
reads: V 20
